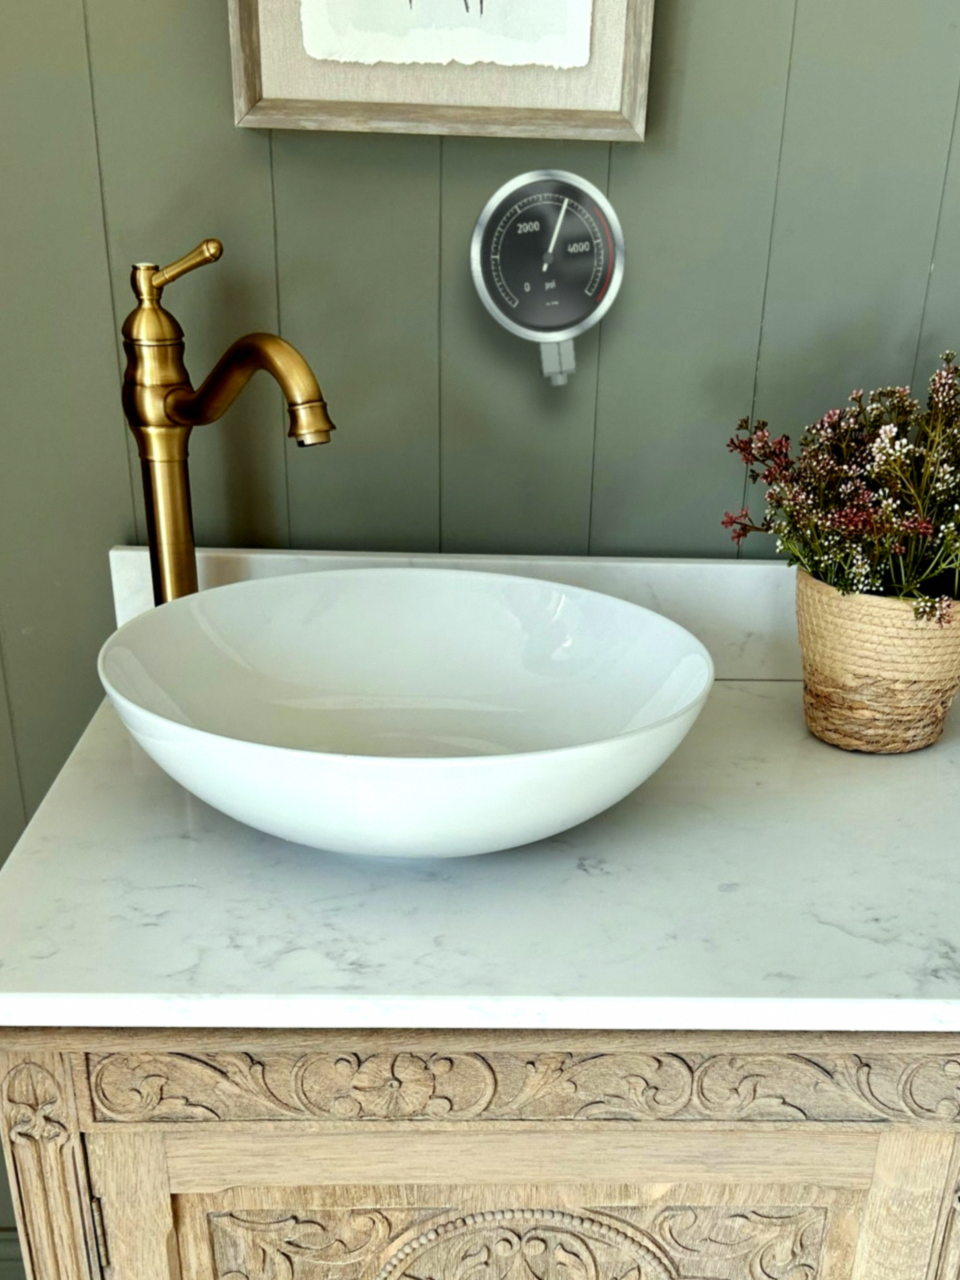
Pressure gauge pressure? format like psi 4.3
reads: psi 3000
